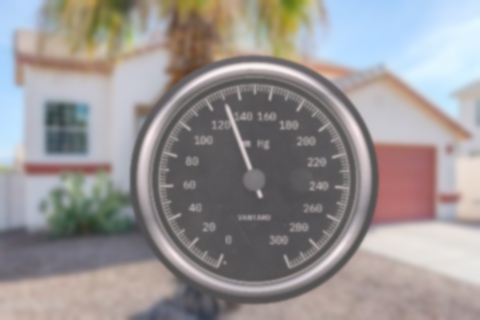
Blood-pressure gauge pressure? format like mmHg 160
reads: mmHg 130
